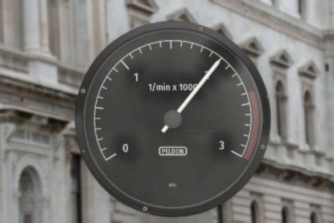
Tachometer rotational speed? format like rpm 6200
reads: rpm 2000
